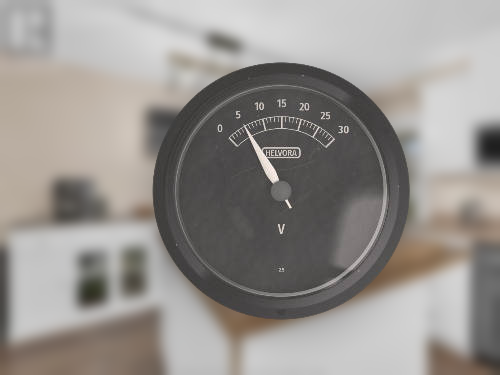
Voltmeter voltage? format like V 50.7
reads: V 5
